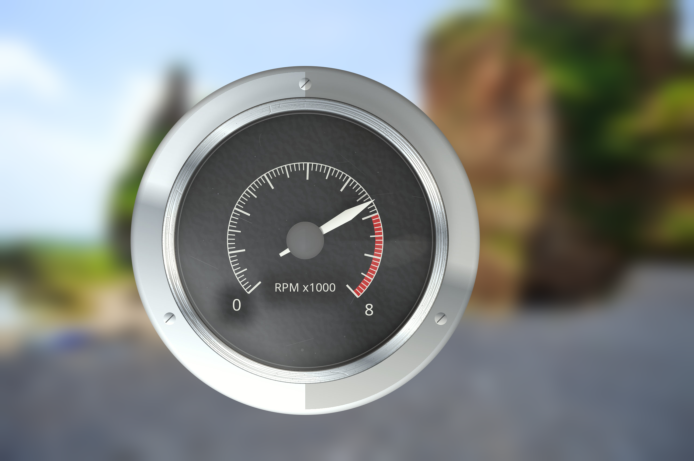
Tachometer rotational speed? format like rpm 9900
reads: rpm 5700
